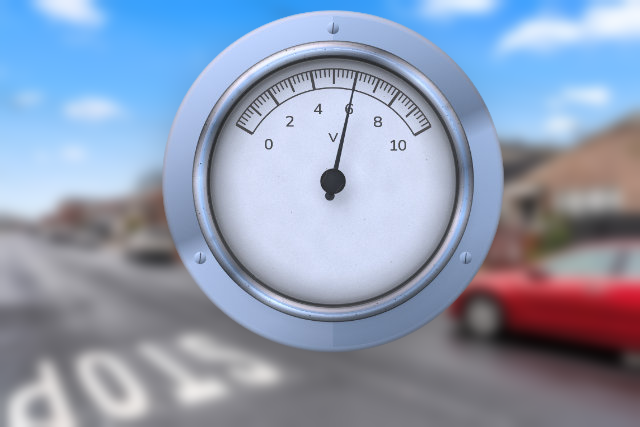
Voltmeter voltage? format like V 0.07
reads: V 6
